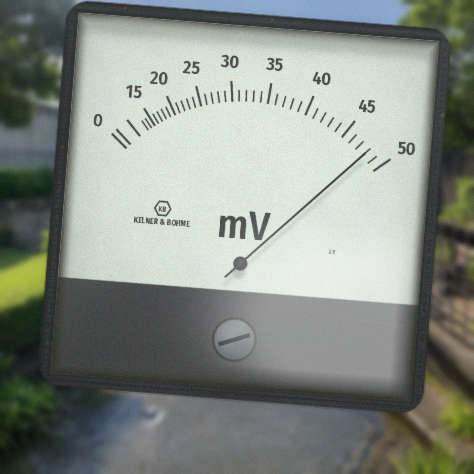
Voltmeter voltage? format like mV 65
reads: mV 48
